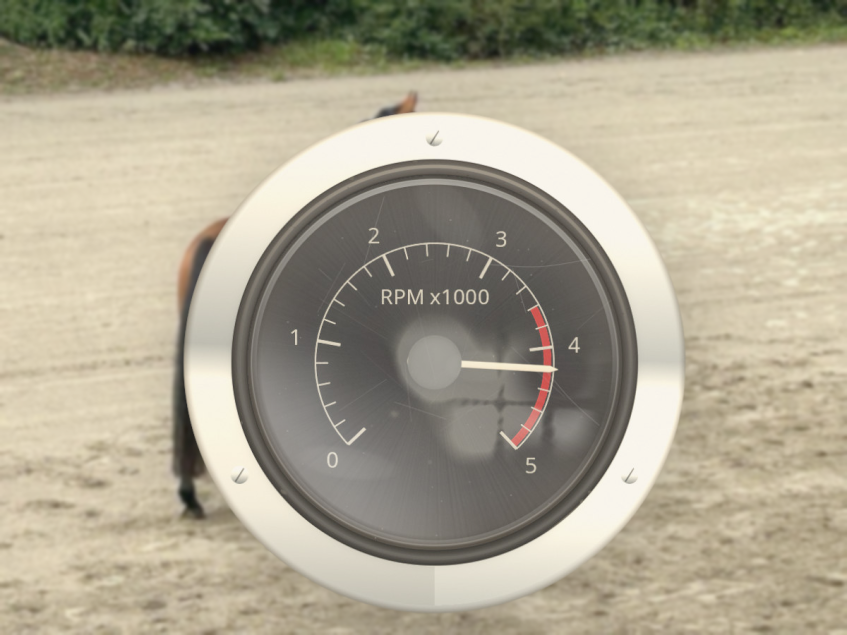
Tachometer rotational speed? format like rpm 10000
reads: rpm 4200
